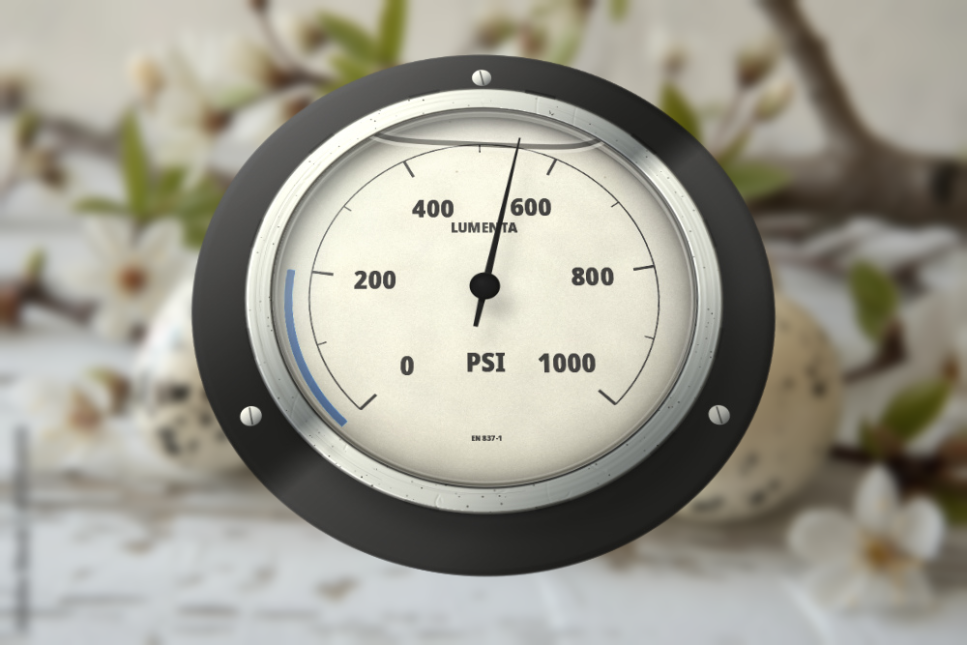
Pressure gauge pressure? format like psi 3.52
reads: psi 550
